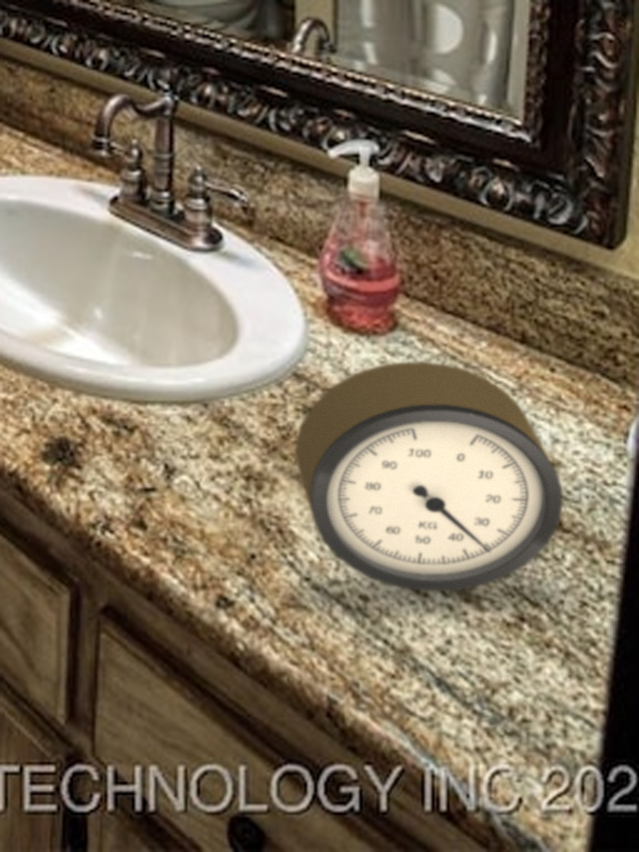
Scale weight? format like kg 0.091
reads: kg 35
